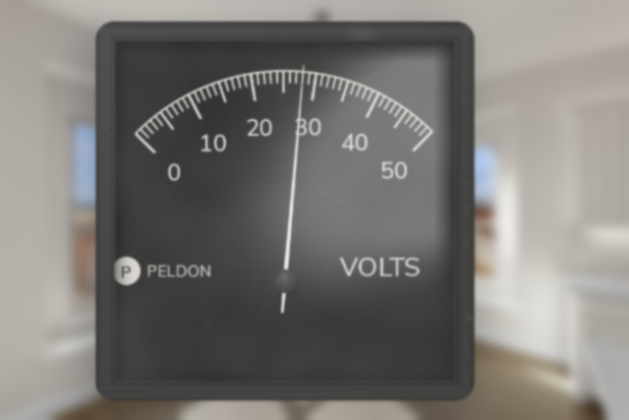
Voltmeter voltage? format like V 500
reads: V 28
